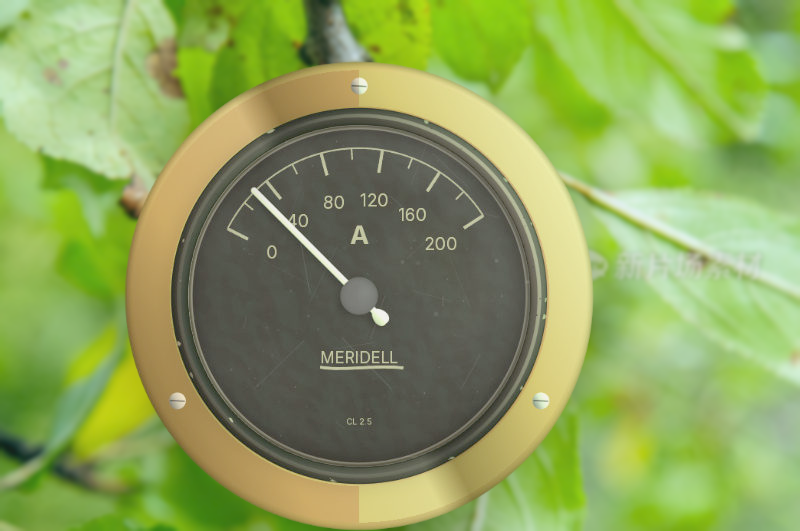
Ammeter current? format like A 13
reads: A 30
